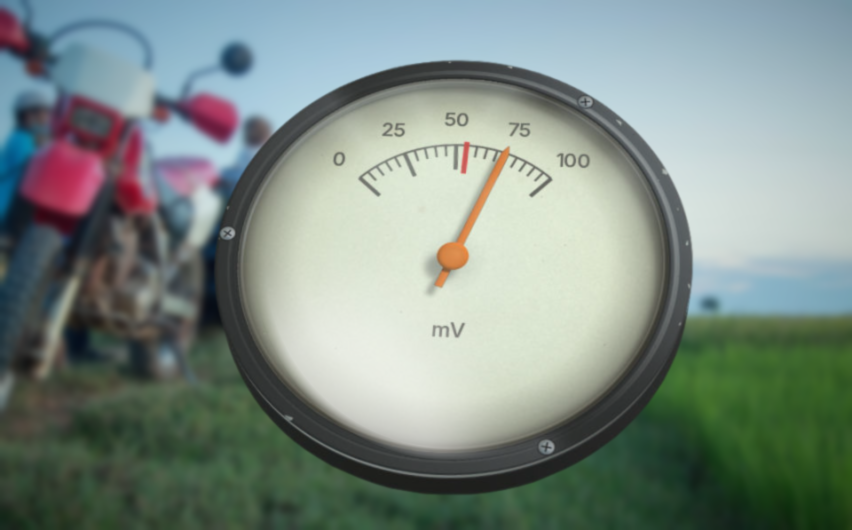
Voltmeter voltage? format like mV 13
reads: mV 75
